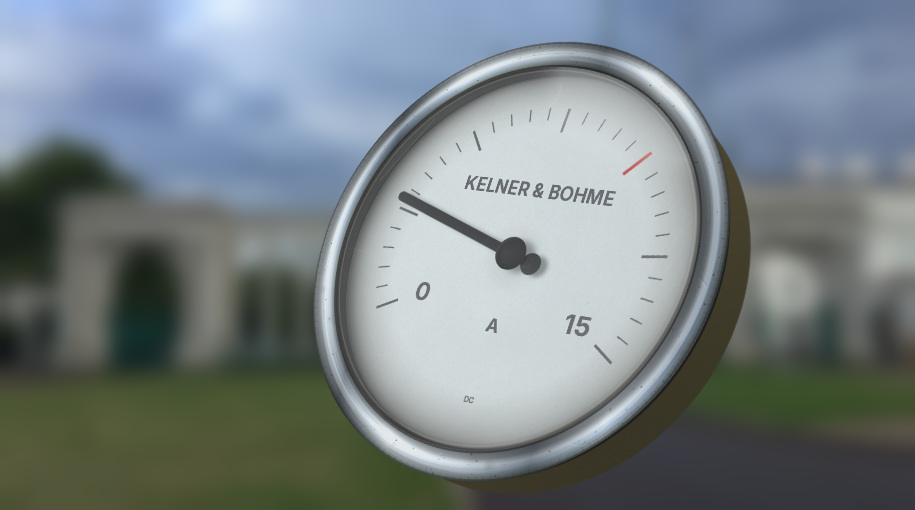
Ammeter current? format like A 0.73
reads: A 2.75
